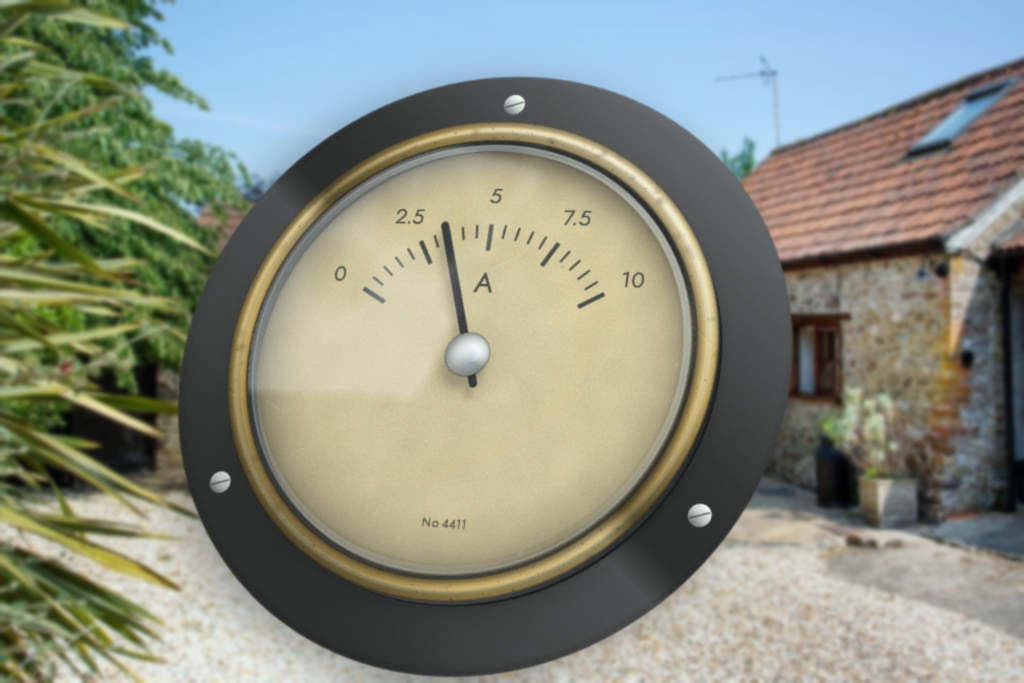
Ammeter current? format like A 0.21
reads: A 3.5
